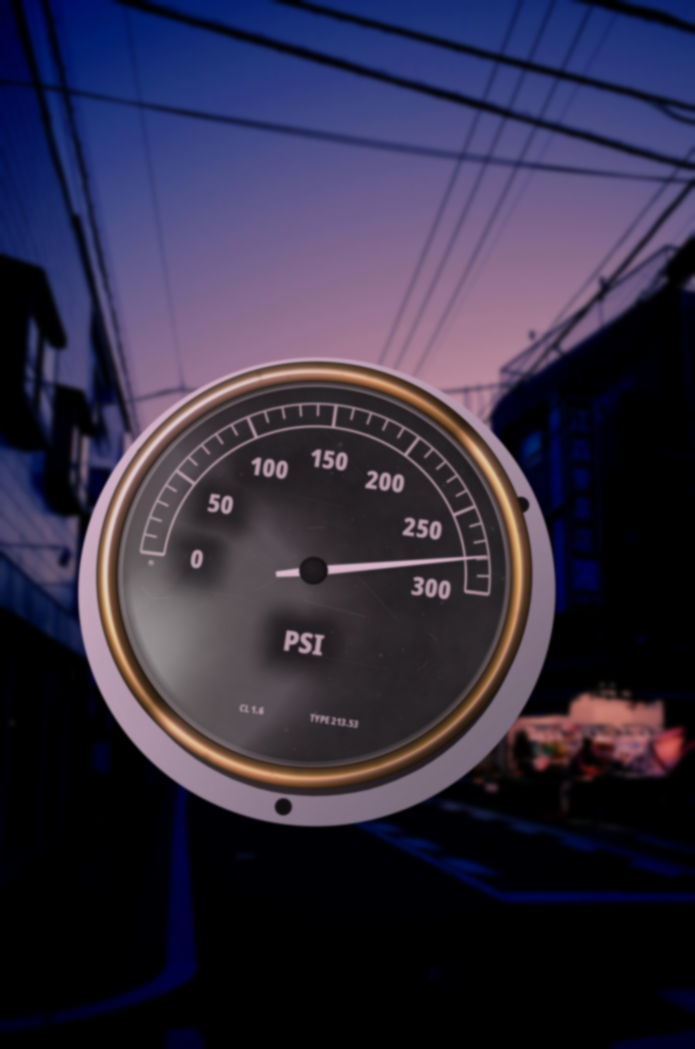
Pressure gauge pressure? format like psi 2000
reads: psi 280
